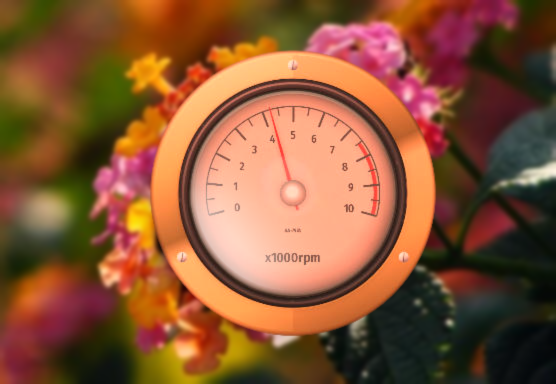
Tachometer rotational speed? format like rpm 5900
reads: rpm 4250
